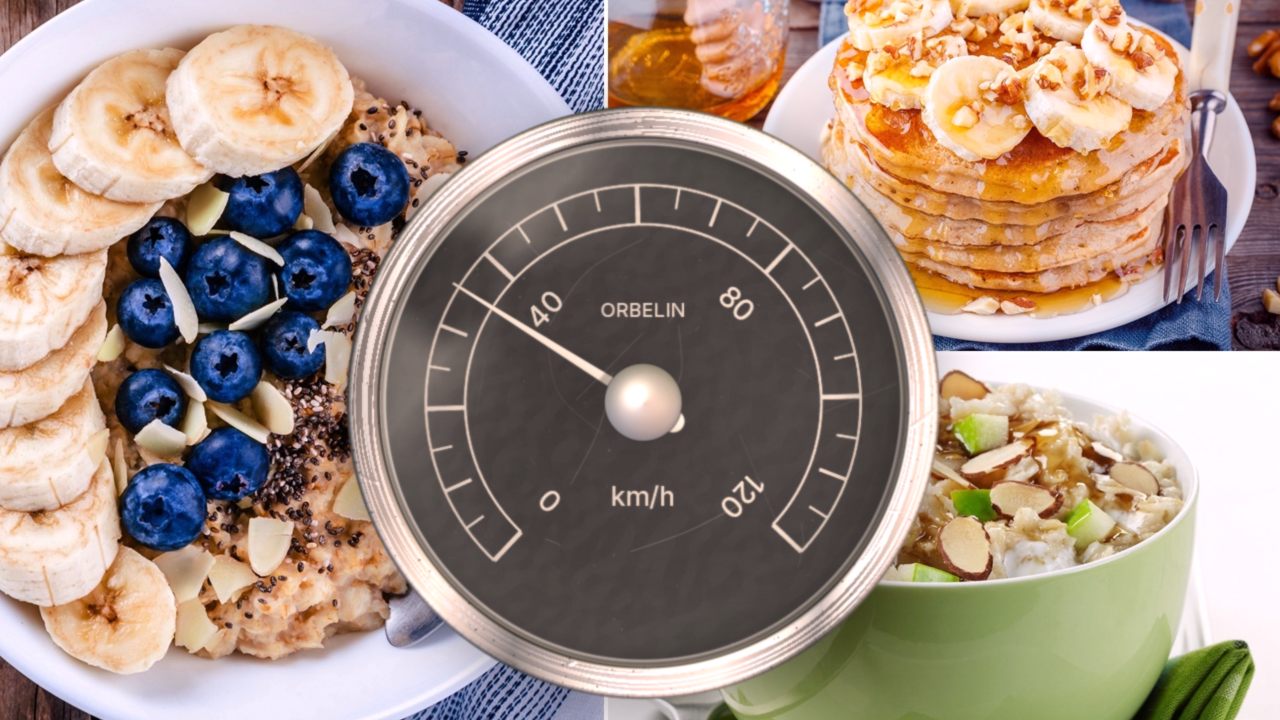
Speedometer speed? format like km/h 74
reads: km/h 35
